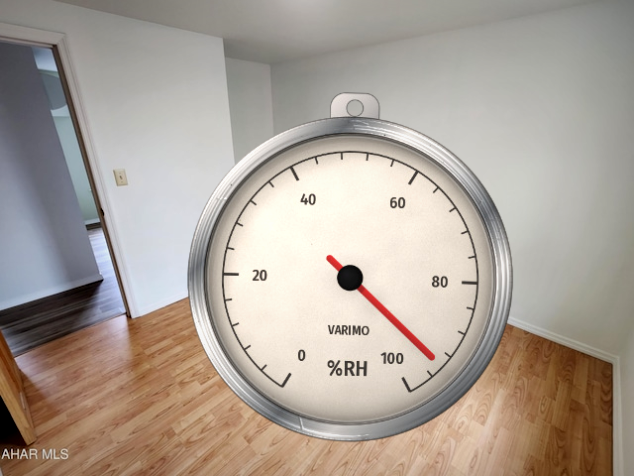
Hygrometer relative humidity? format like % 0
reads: % 94
